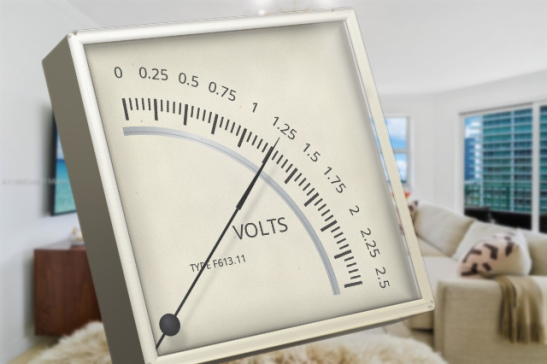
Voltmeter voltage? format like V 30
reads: V 1.25
